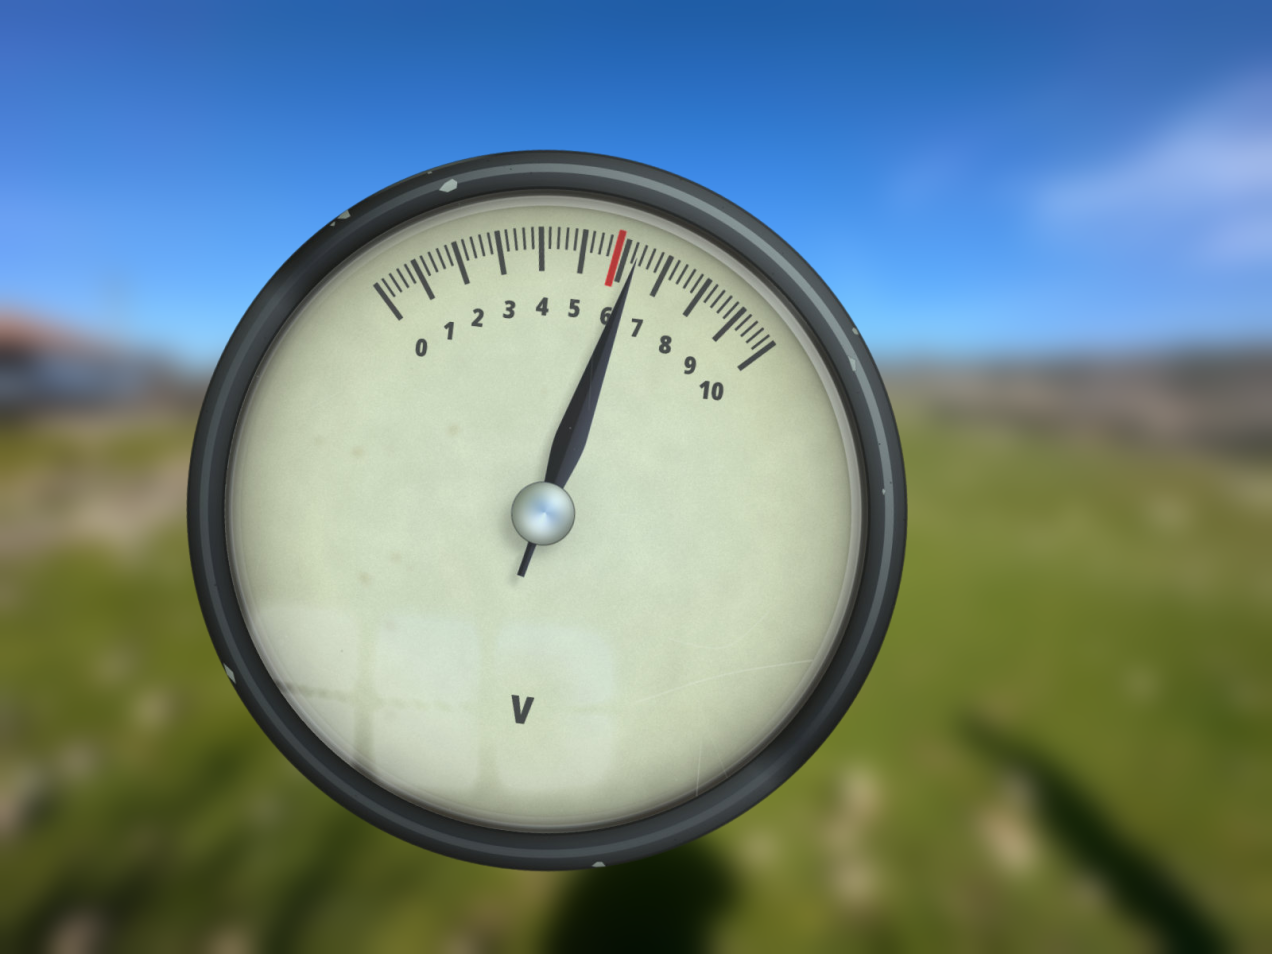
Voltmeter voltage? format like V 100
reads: V 6.3
